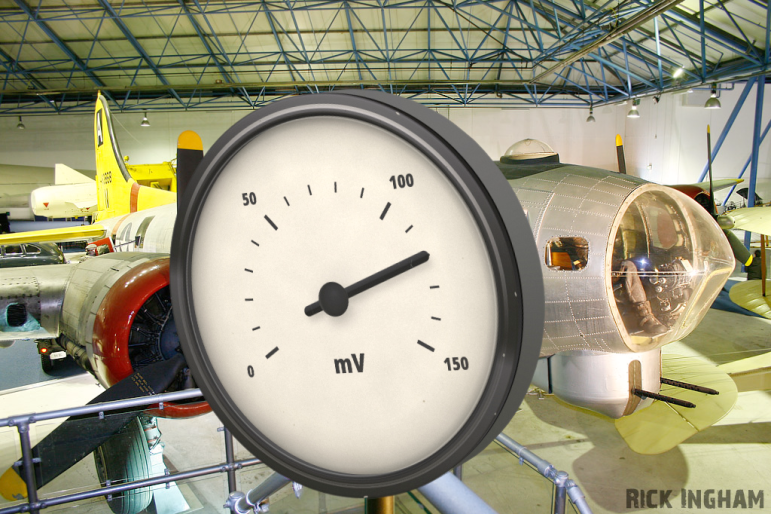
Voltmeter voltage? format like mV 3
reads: mV 120
